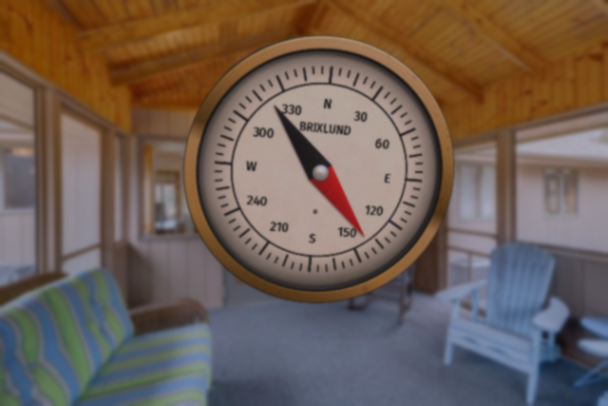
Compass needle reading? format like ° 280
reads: ° 140
